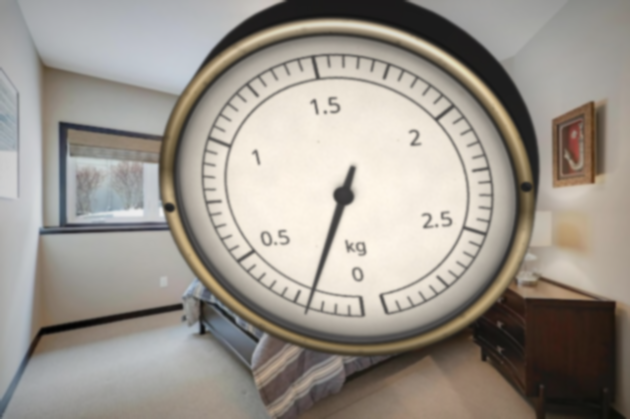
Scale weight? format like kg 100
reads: kg 0.2
